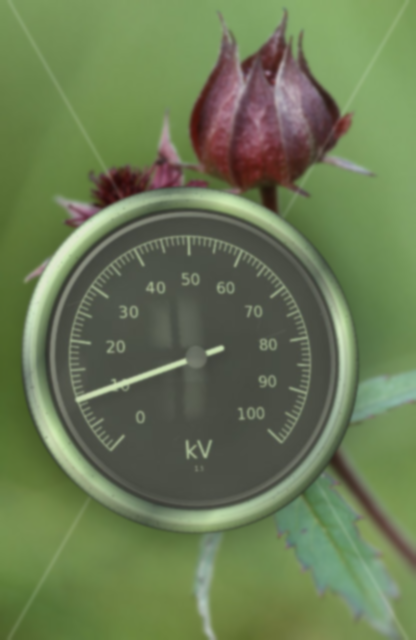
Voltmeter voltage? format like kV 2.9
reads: kV 10
